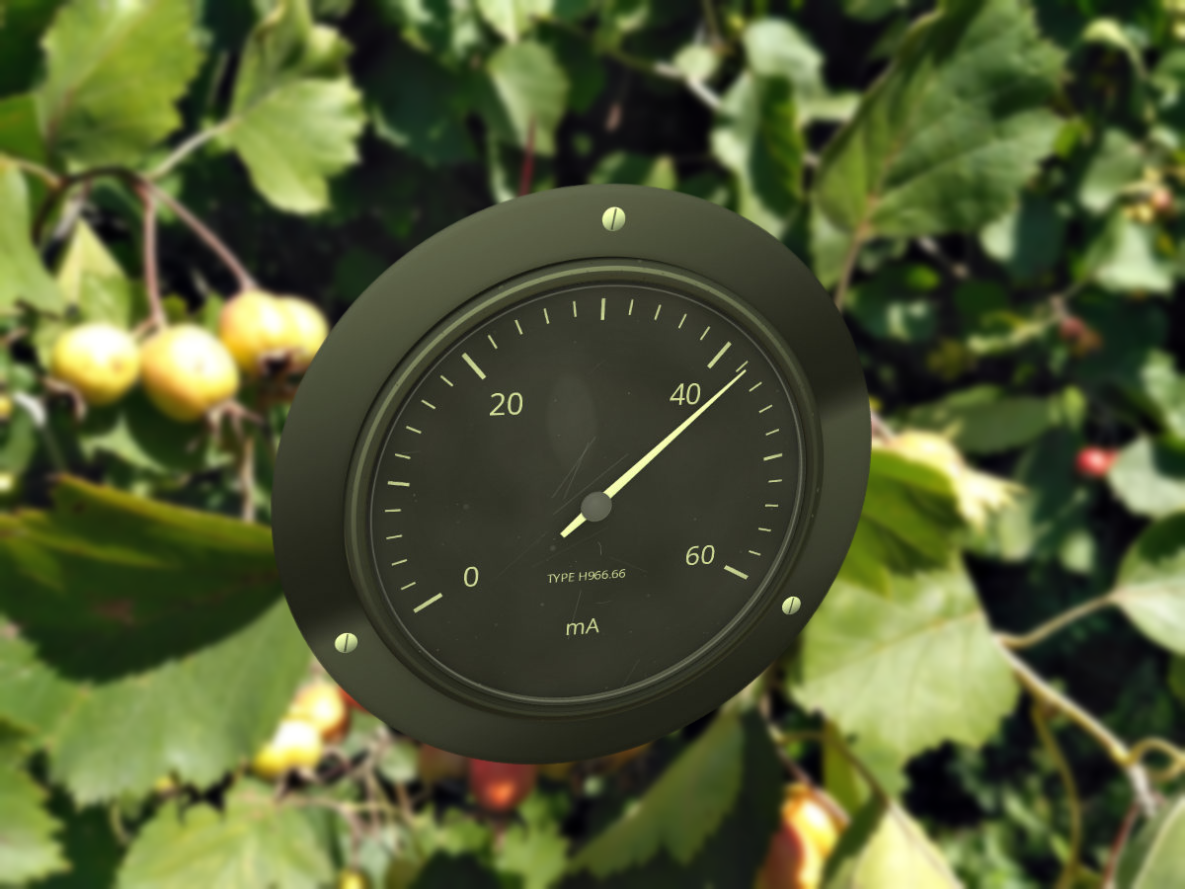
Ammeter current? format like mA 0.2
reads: mA 42
